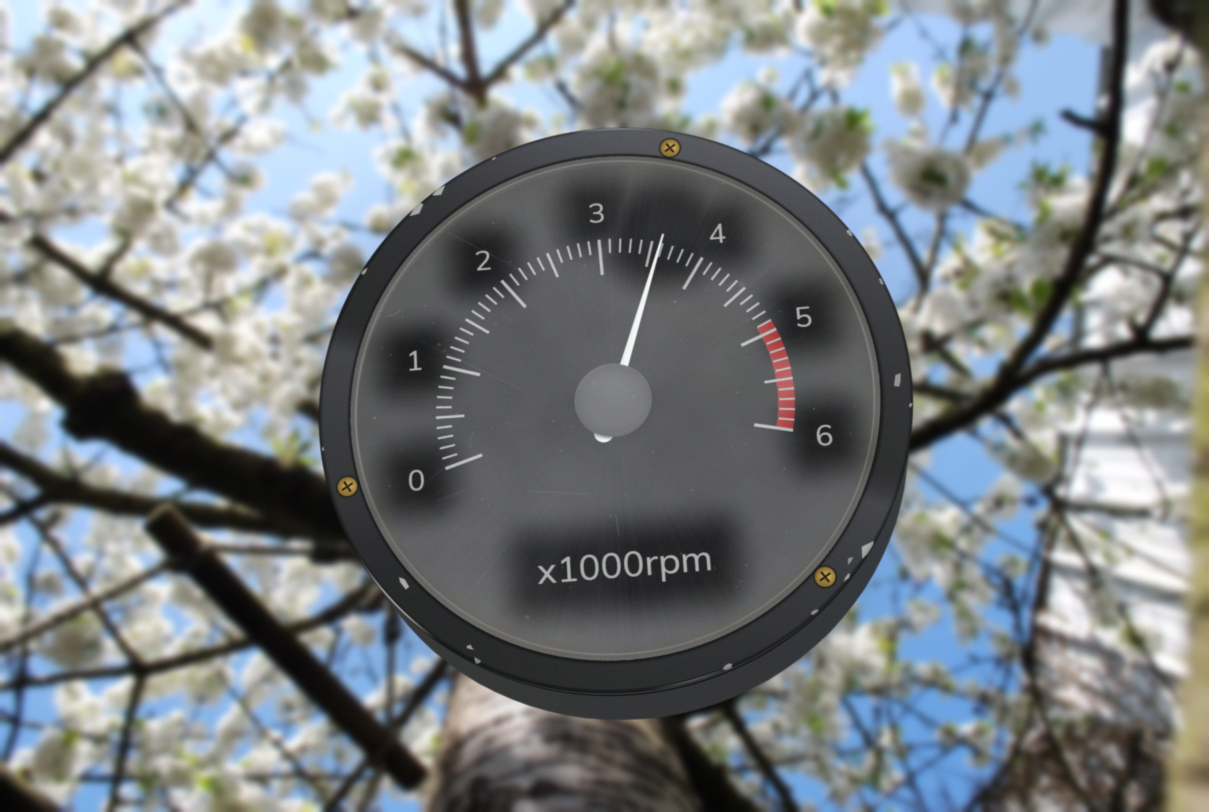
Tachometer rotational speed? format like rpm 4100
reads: rpm 3600
